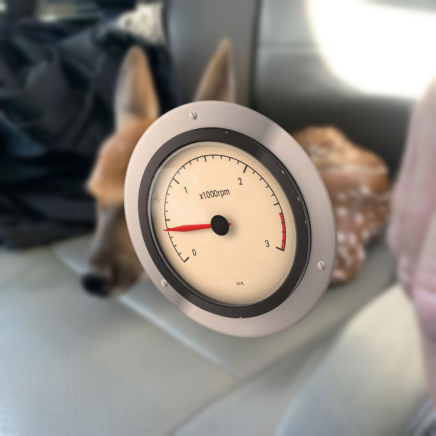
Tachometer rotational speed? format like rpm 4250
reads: rpm 400
